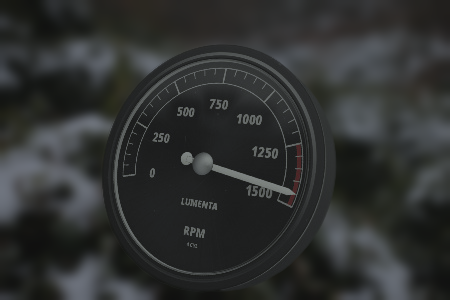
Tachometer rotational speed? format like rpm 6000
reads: rpm 1450
